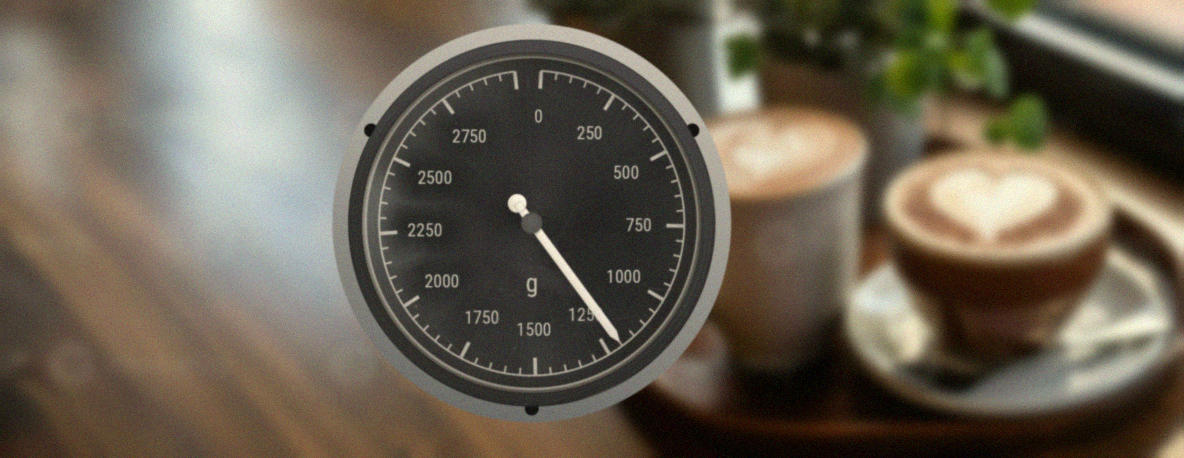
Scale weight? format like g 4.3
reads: g 1200
